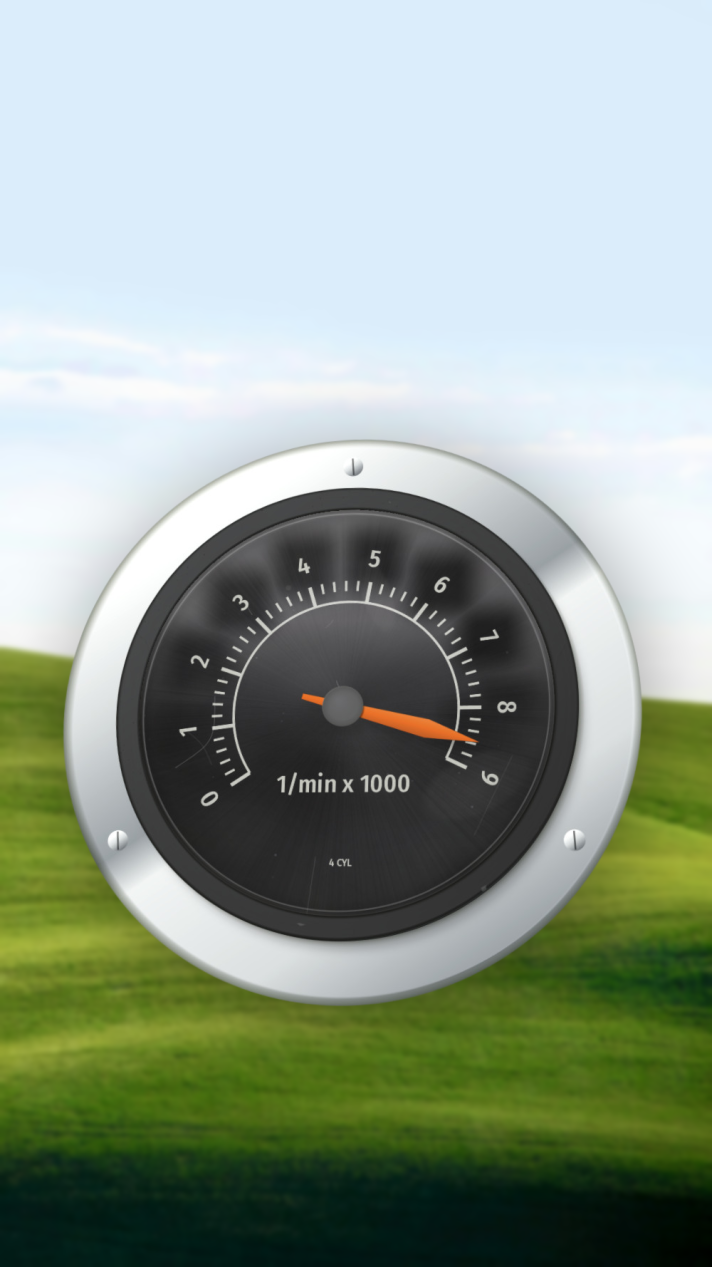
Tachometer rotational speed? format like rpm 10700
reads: rpm 8600
